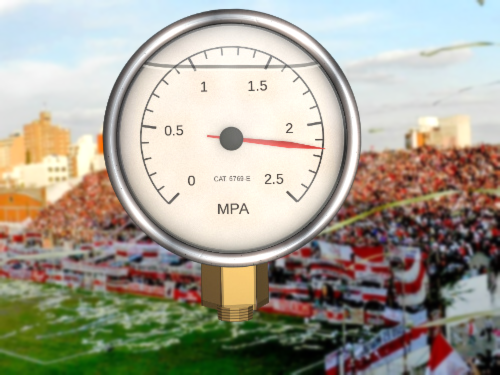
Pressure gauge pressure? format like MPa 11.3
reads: MPa 2.15
